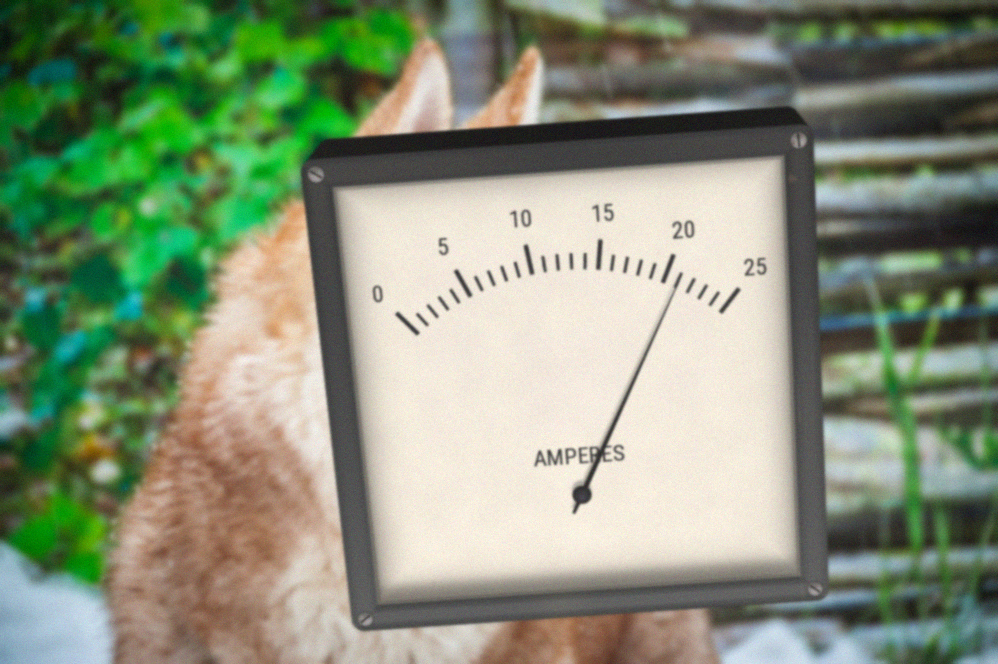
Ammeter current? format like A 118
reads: A 21
